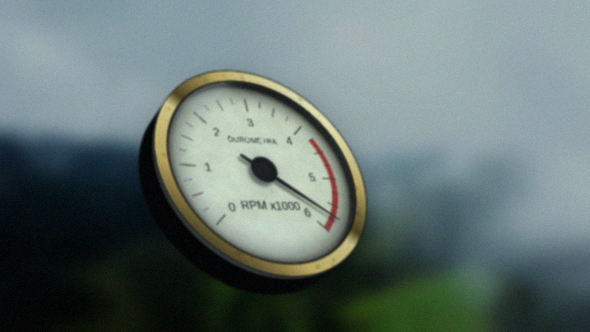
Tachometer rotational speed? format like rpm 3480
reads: rpm 5750
